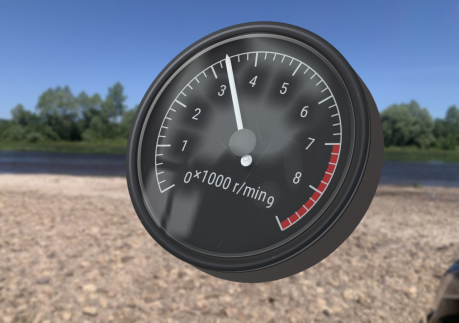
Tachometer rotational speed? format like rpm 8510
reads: rpm 3400
